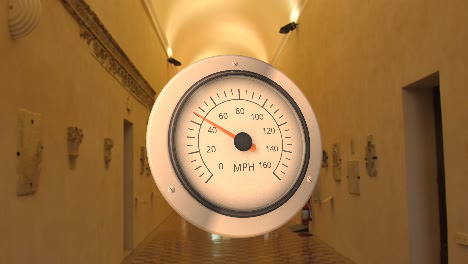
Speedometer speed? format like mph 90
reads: mph 45
